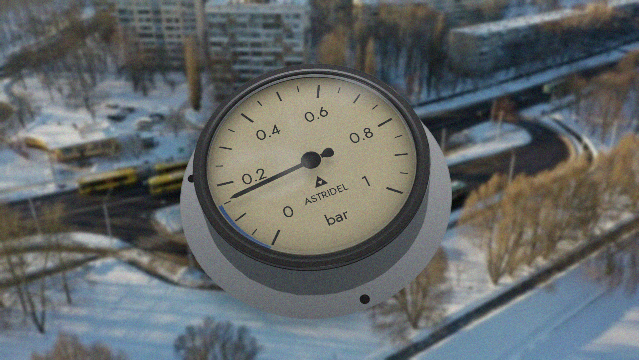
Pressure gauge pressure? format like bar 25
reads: bar 0.15
